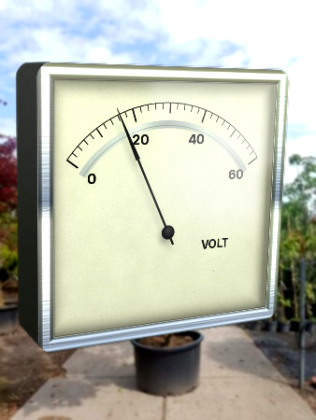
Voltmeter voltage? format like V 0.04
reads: V 16
